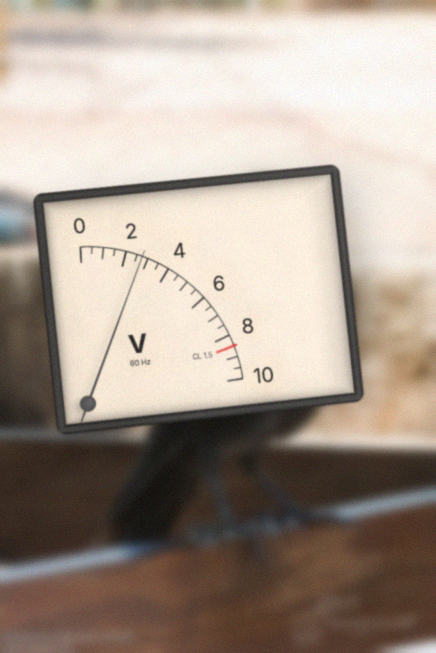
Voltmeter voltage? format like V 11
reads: V 2.75
